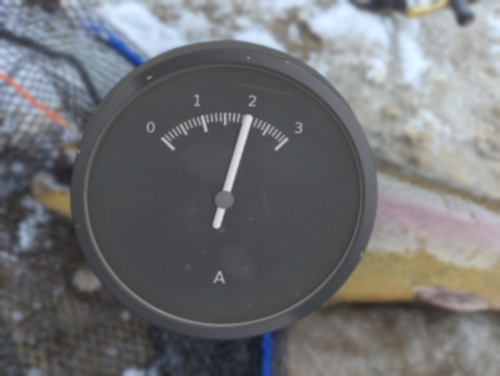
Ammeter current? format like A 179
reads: A 2
